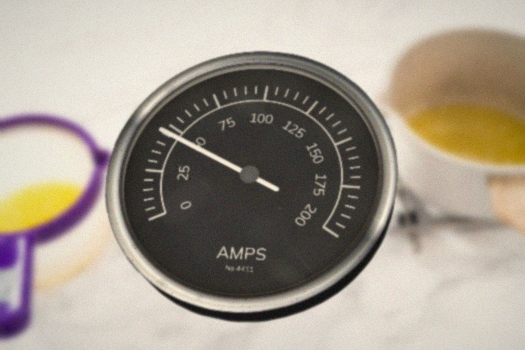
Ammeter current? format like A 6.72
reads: A 45
